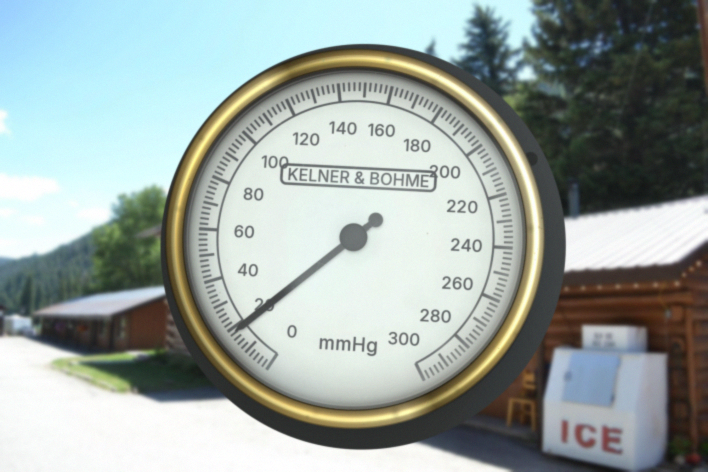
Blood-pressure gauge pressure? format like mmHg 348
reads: mmHg 18
